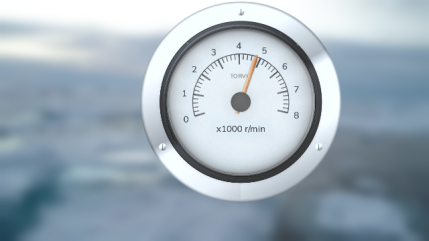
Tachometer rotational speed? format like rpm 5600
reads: rpm 4800
